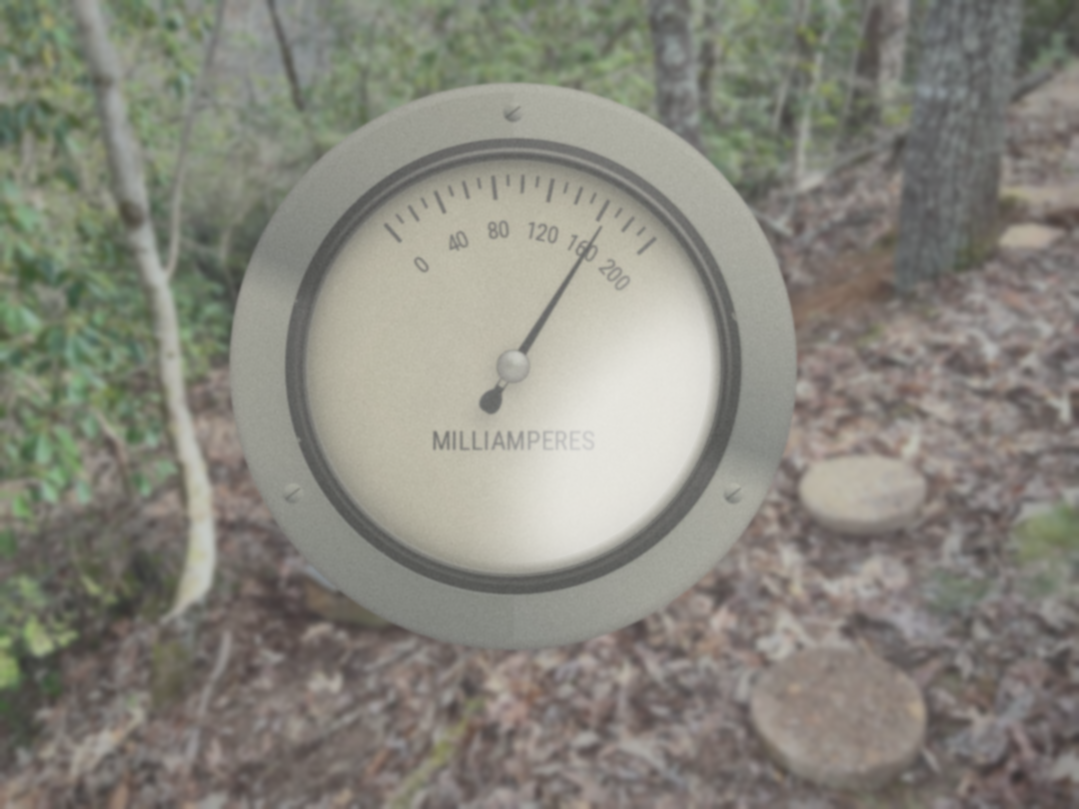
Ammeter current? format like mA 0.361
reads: mA 165
